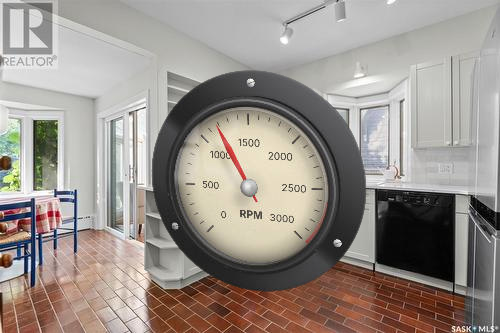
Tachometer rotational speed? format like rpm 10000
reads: rpm 1200
